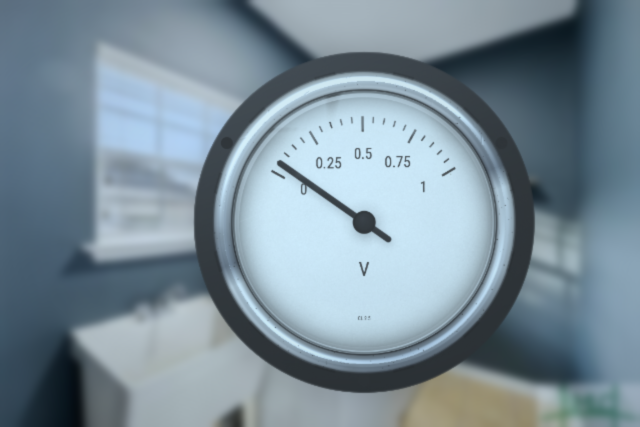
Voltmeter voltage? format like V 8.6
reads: V 0.05
